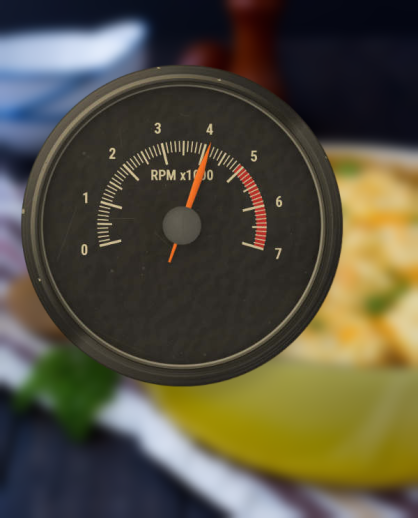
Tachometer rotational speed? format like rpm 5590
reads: rpm 4100
